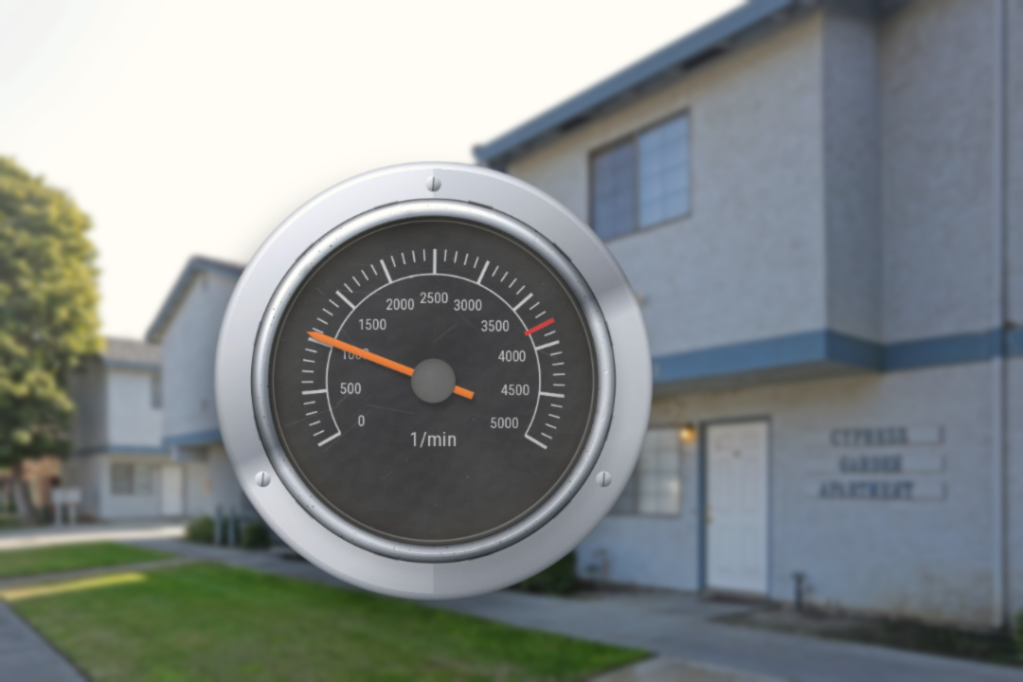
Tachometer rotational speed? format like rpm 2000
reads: rpm 1050
